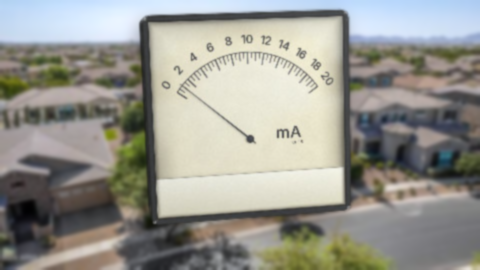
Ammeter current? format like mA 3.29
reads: mA 1
